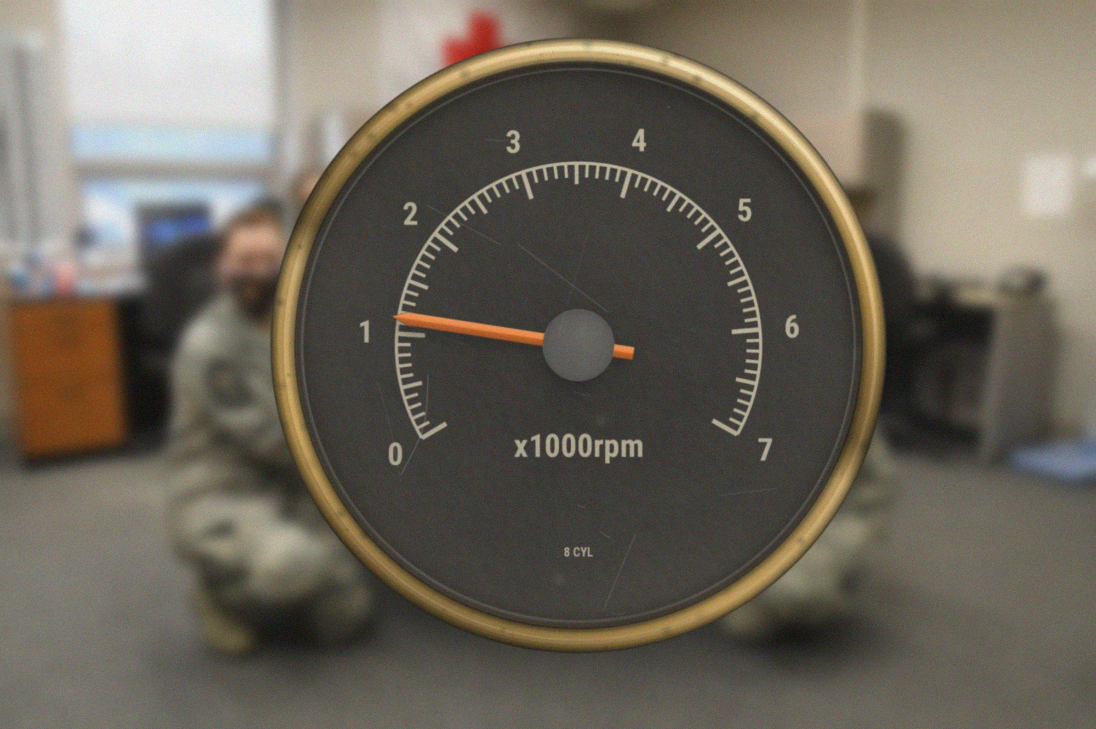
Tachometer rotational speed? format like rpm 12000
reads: rpm 1150
